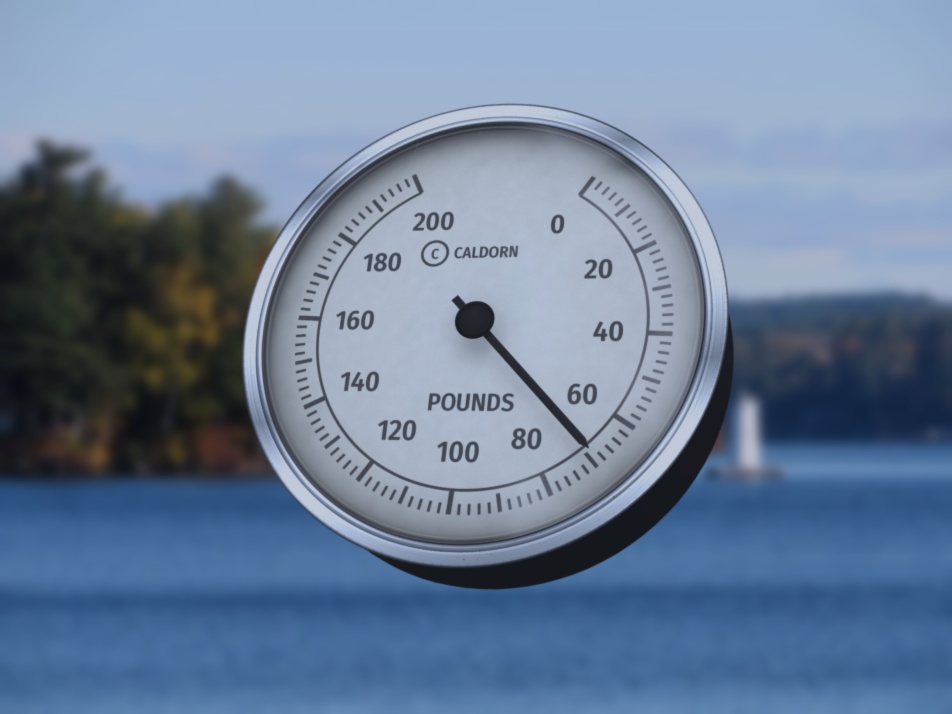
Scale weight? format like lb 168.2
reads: lb 69
